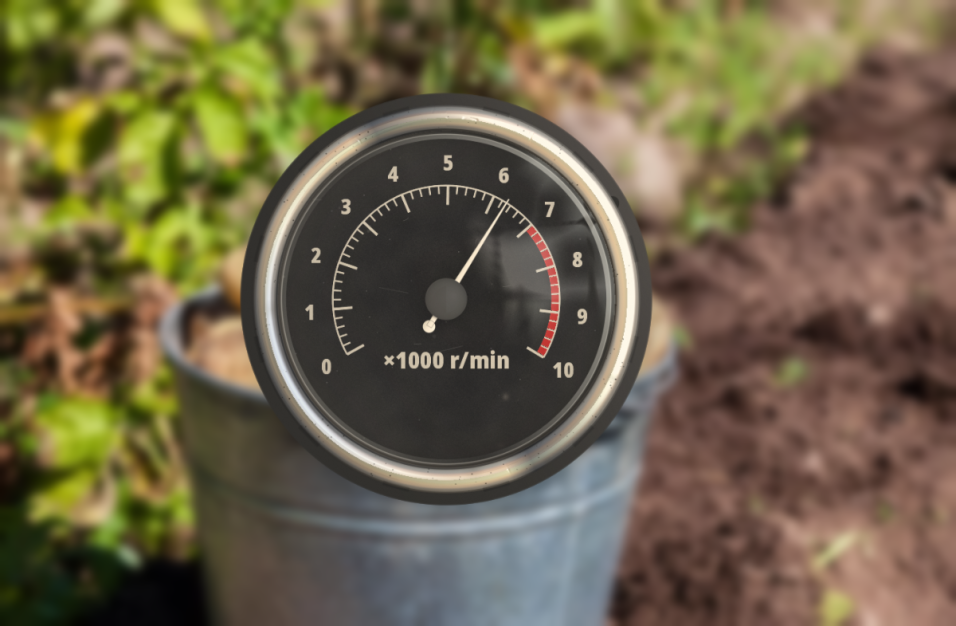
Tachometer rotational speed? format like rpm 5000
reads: rpm 6300
